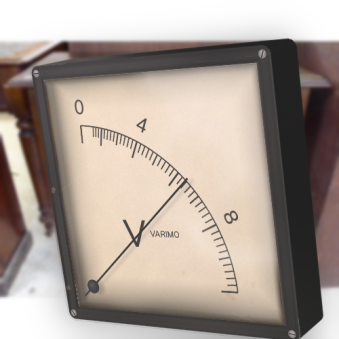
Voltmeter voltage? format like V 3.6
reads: V 6.4
